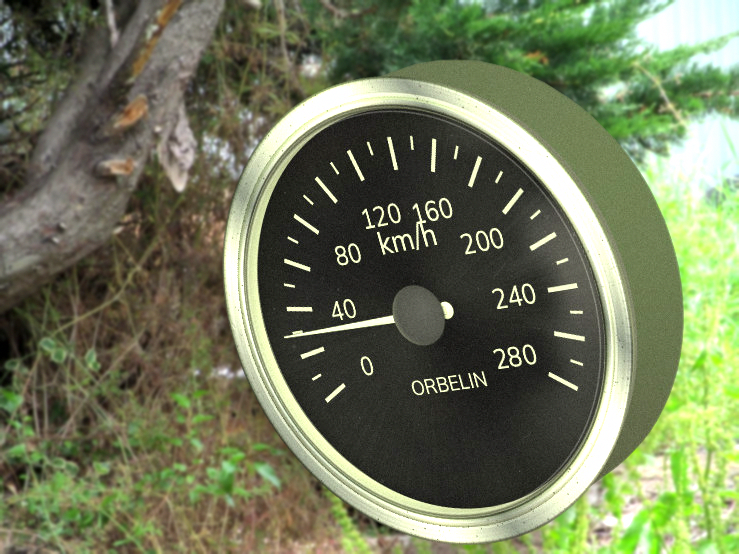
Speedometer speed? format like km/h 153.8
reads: km/h 30
